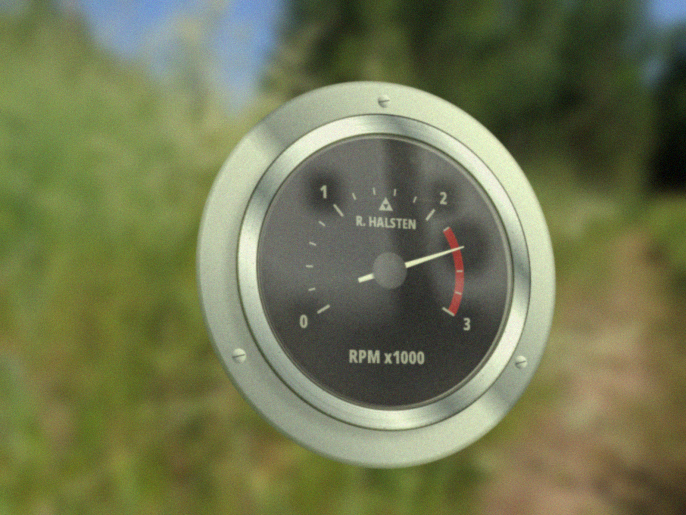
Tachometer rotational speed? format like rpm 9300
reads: rpm 2400
